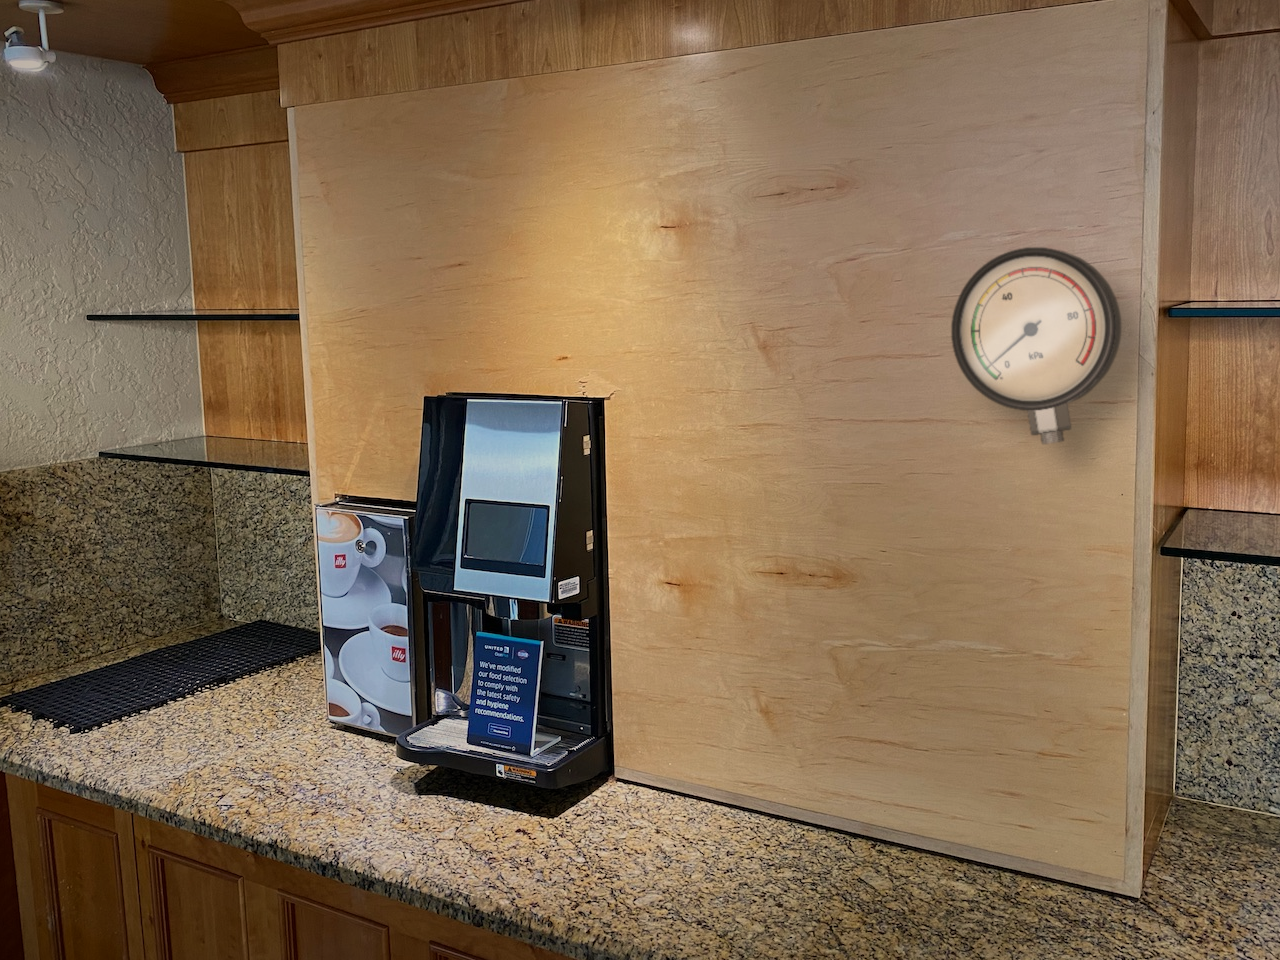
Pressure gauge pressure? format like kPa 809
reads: kPa 5
